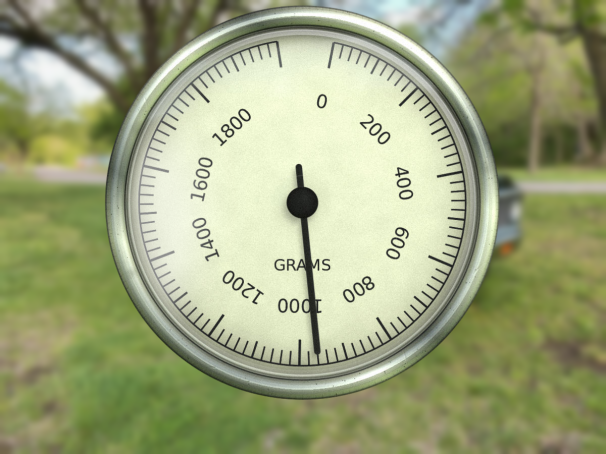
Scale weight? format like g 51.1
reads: g 960
